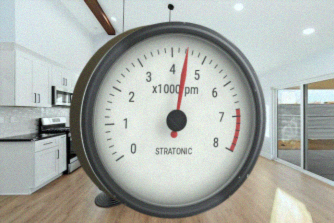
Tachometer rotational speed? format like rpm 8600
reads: rpm 4400
